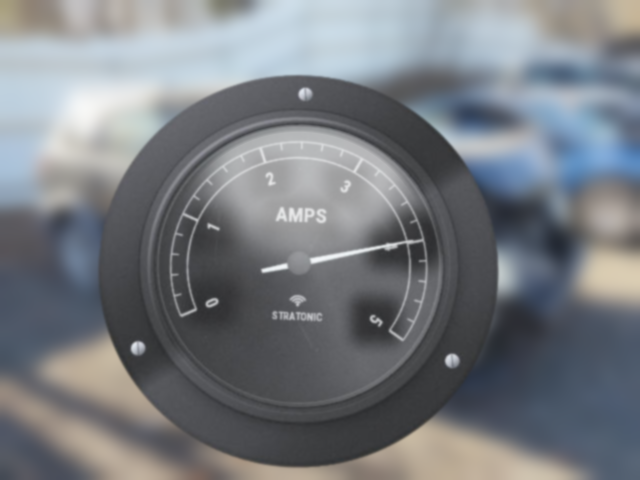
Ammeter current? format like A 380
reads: A 4
